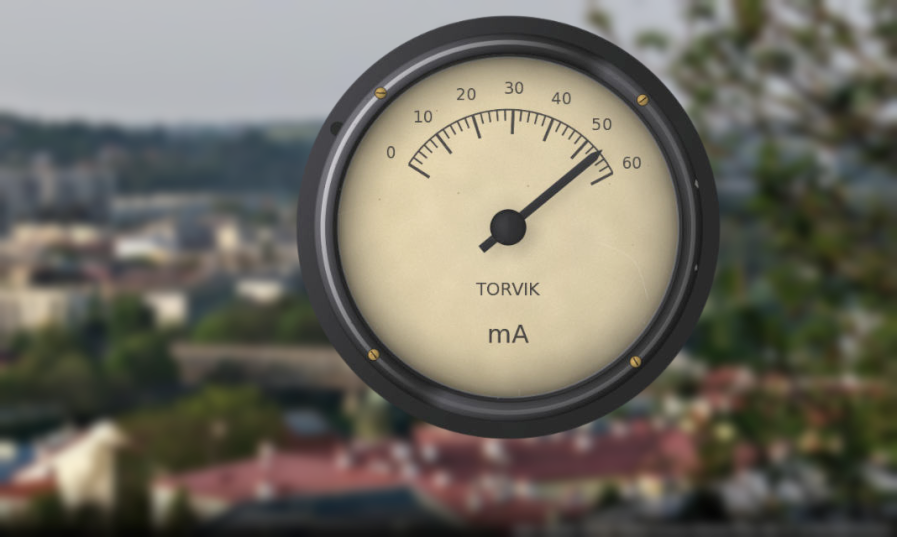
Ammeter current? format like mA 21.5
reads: mA 54
